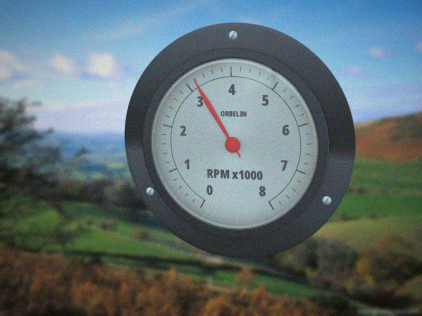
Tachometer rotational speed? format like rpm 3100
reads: rpm 3200
